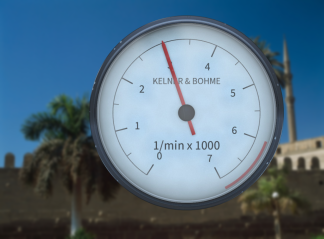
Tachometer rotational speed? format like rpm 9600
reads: rpm 3000
